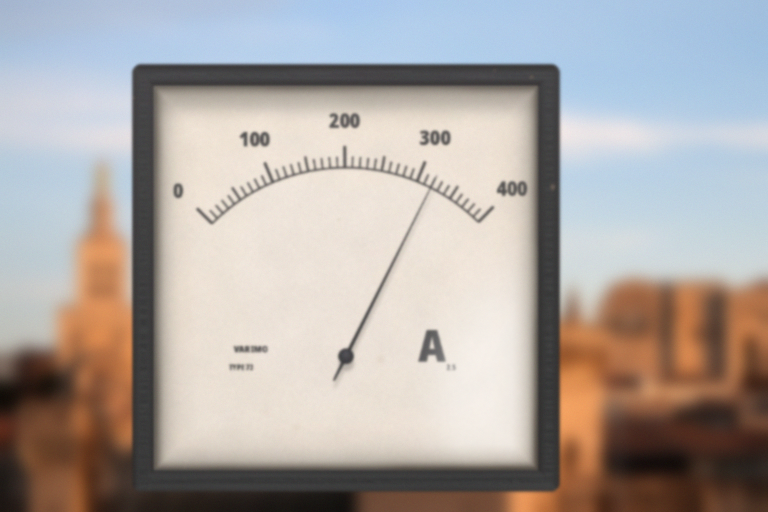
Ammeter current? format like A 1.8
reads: A 320
